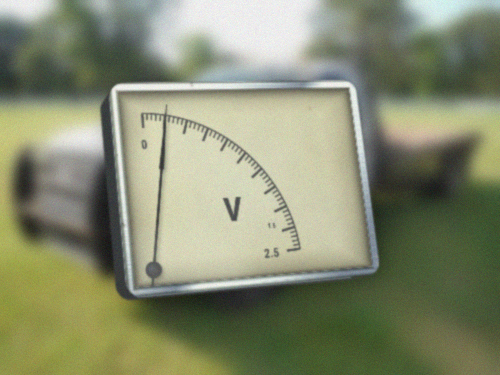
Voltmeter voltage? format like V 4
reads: V 0.25
